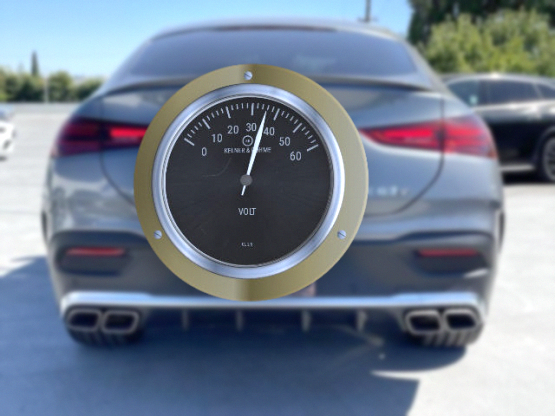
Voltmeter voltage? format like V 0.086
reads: V 36
